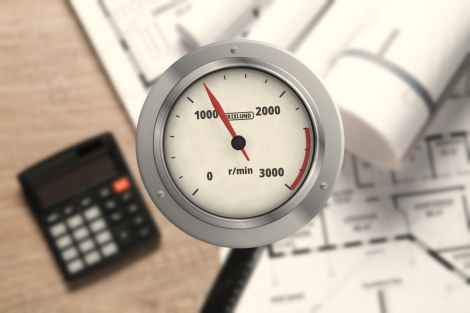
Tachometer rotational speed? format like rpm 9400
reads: rpm 1200
